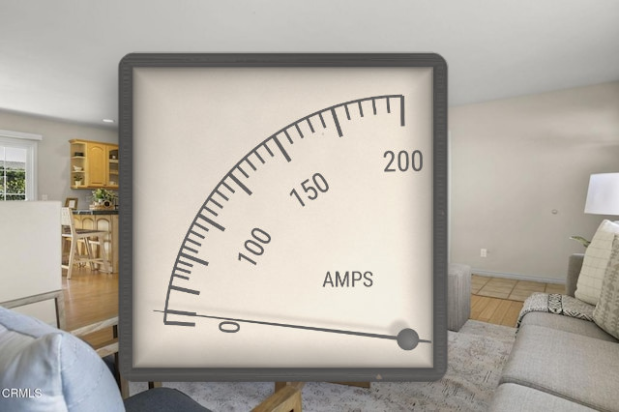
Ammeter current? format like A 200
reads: A 25
